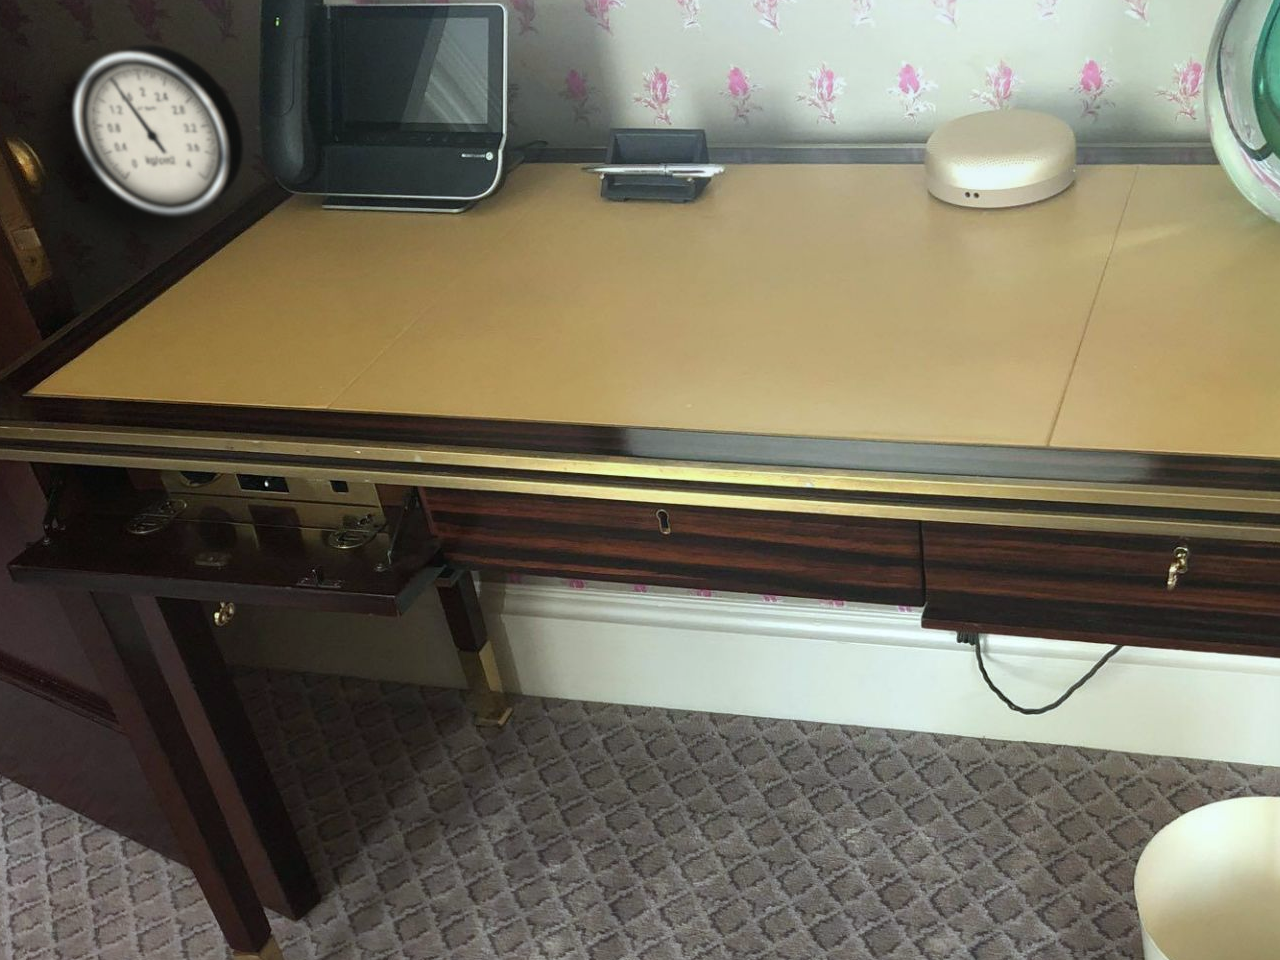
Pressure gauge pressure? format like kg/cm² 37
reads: kg/cm² 1.6
